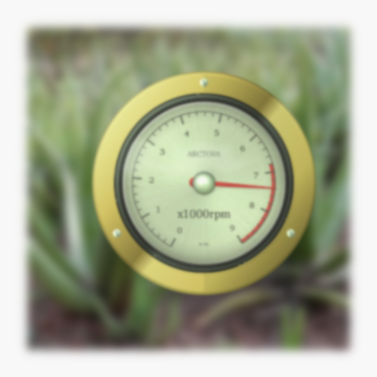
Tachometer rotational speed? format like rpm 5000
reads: rpm 7400
